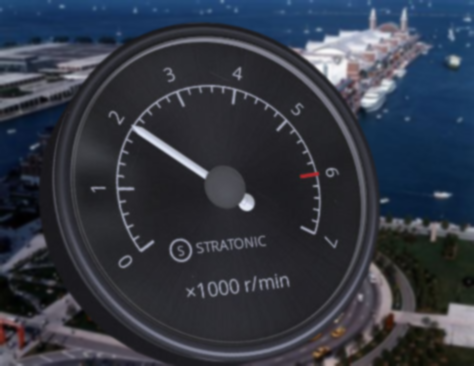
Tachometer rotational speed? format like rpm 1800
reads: rpm 2000
